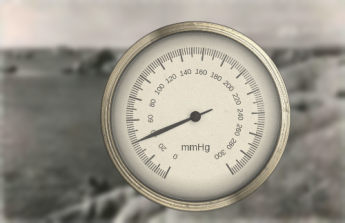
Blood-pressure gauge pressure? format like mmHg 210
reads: mmHg 40
